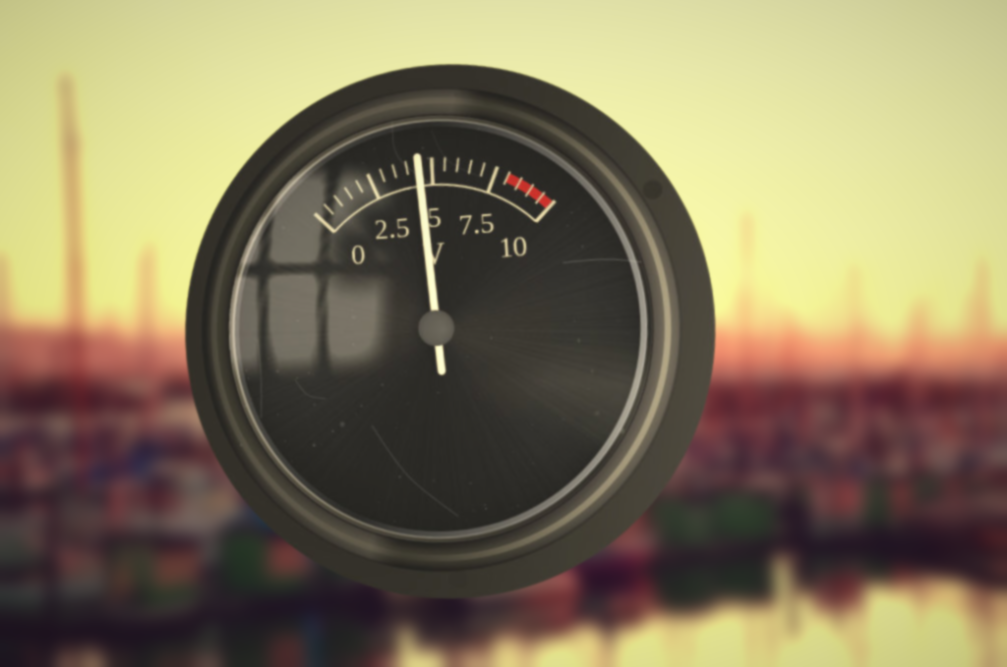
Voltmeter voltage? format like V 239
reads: V 4.5
